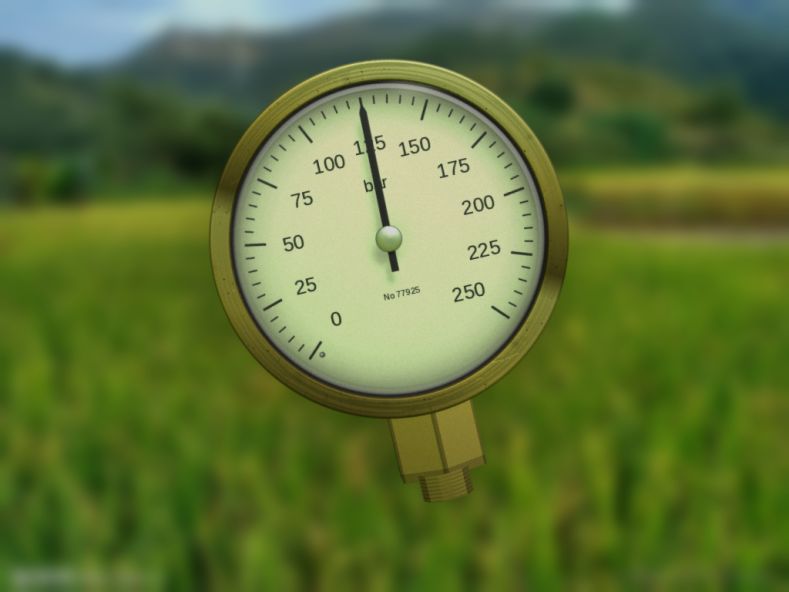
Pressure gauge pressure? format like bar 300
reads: bar 125
